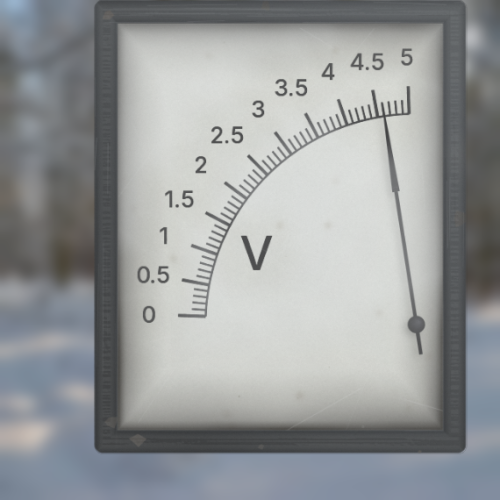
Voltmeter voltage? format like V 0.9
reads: V 4.6
